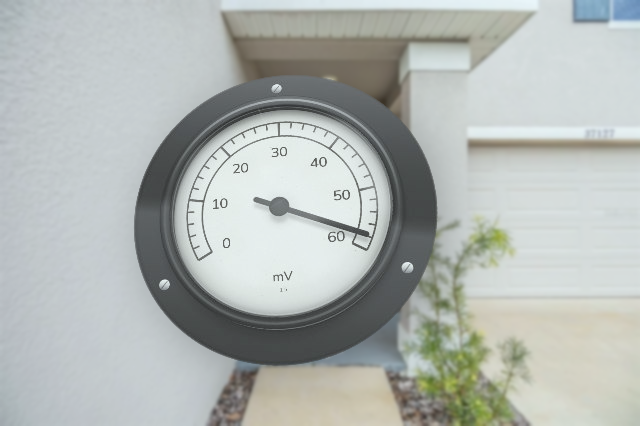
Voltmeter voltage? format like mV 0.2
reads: mV 58
